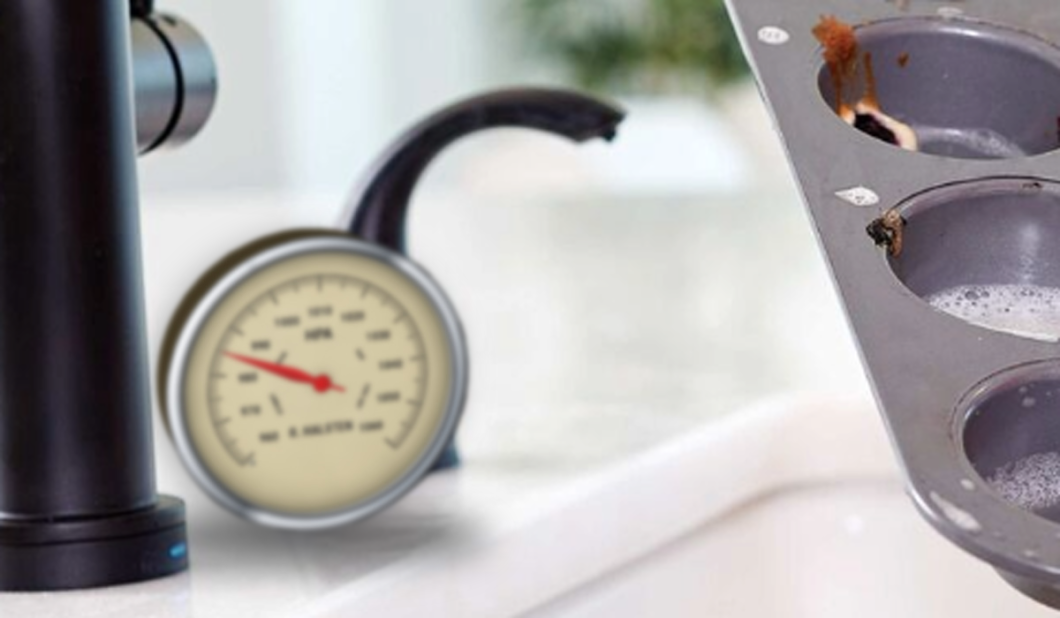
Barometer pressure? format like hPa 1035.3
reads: hPa 985
